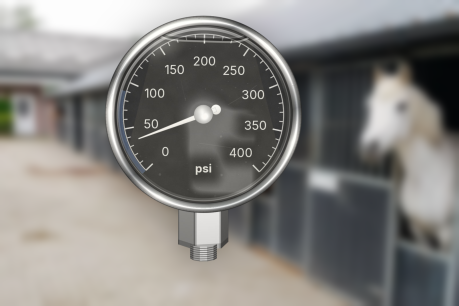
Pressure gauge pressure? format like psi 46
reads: psi 35
